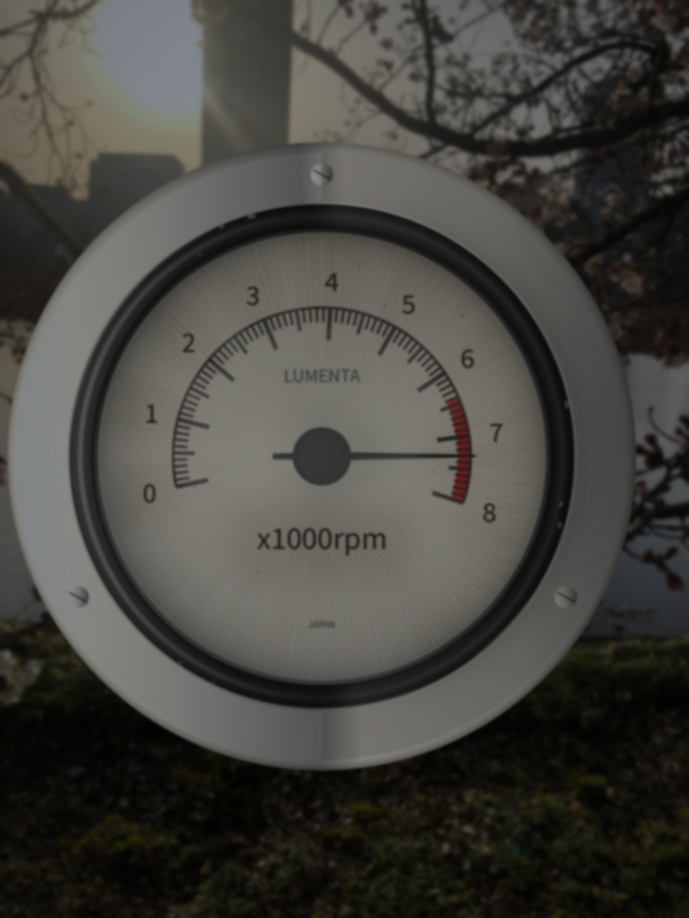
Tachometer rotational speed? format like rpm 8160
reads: rpm 7300
